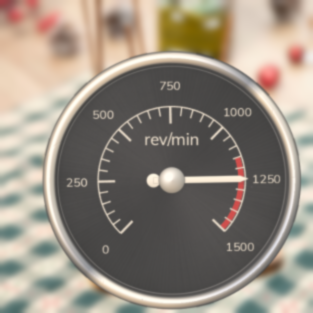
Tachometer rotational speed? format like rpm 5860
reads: rpm 1250
